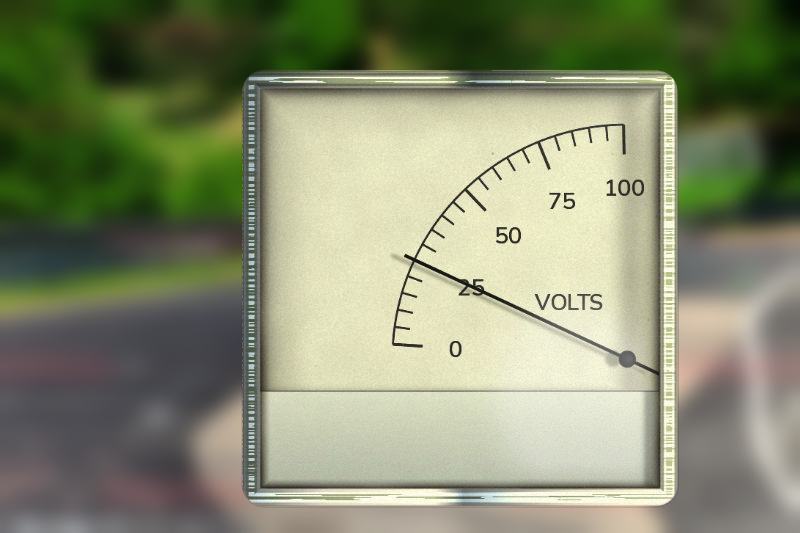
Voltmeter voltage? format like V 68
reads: V 25
